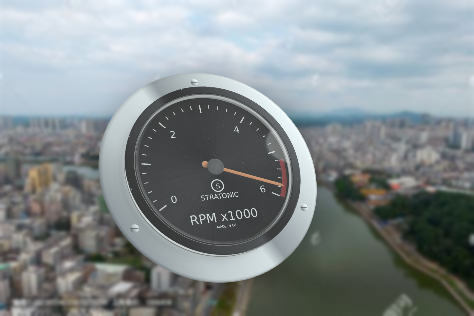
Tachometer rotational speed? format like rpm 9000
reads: rpm 5800
